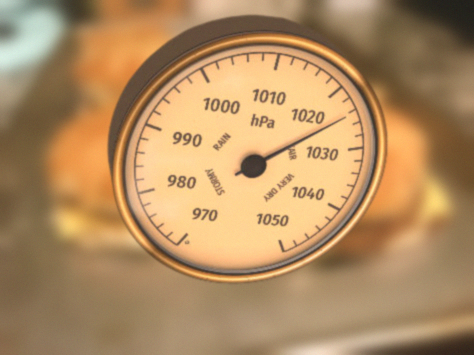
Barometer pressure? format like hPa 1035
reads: hPa 1024
